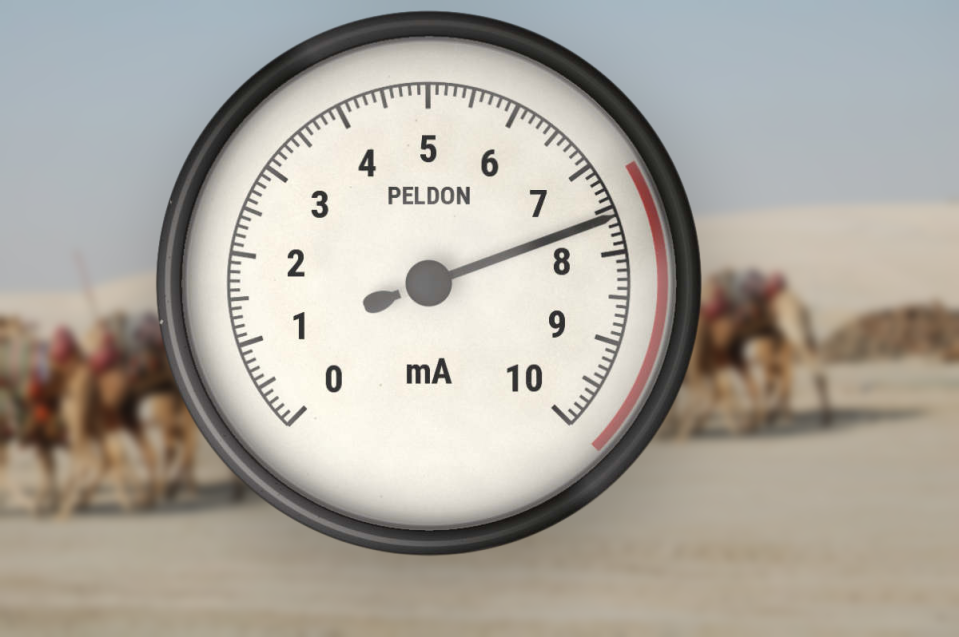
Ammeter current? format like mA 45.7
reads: mA 7.6
